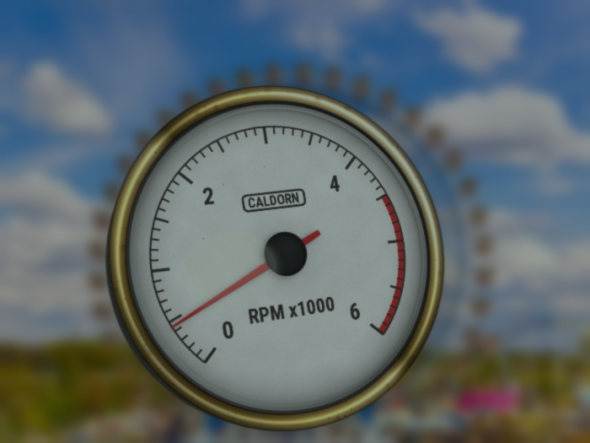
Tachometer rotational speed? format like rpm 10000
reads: rpm 450
